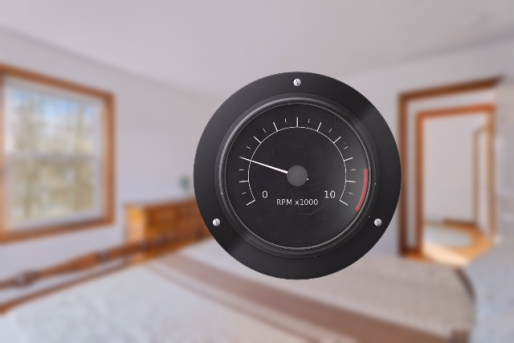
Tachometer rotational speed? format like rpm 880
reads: rpm 2000
